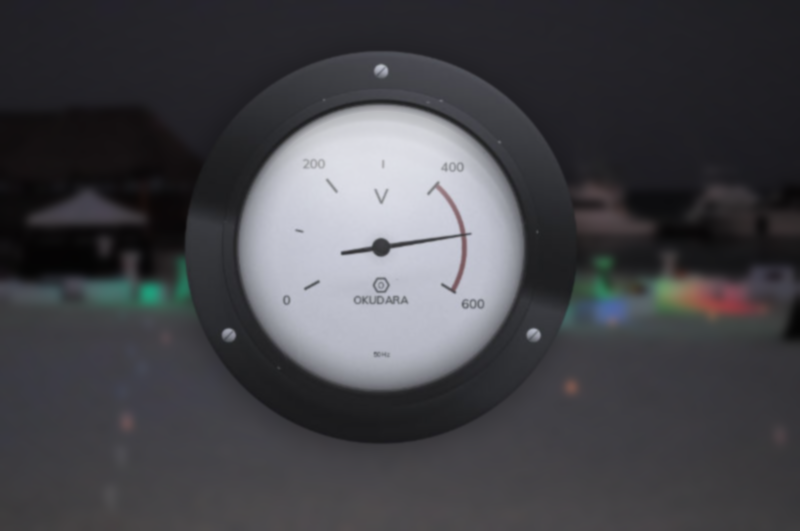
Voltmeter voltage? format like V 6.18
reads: V 500
